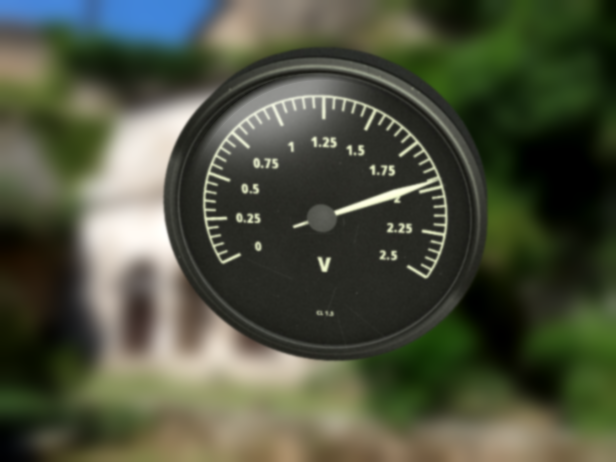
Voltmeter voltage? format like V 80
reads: V 1.95
